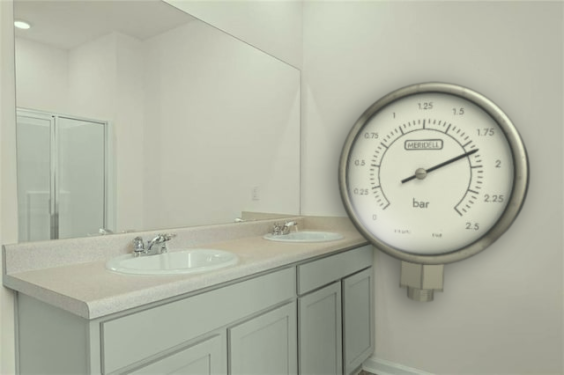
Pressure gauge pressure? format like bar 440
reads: bar 1.85
